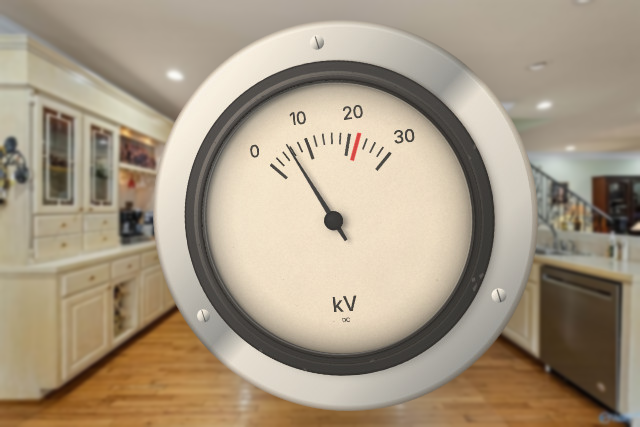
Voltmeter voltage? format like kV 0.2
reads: kV 6
